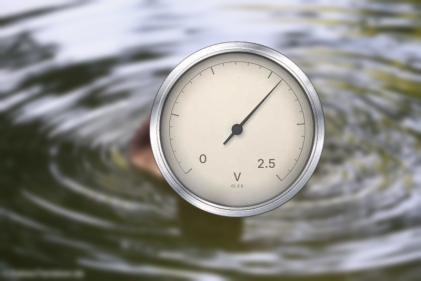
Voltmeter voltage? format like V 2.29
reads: V 1.6
